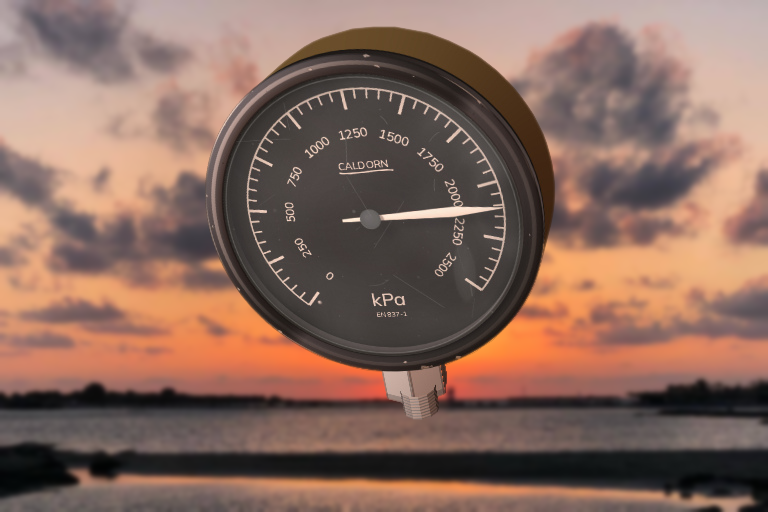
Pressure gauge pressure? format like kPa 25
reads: kPa 2100
